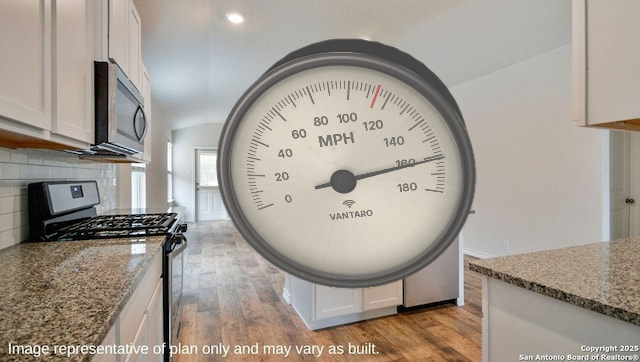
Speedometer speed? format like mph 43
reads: mph 160
